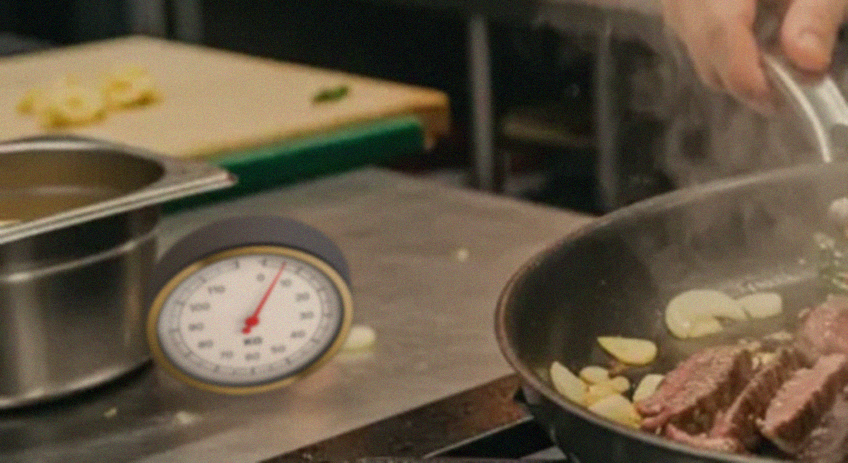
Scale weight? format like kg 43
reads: kg 5
